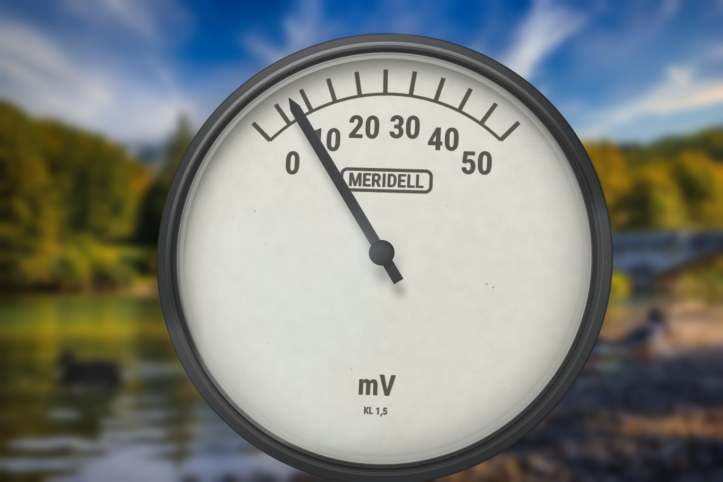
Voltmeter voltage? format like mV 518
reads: mV 7.5
